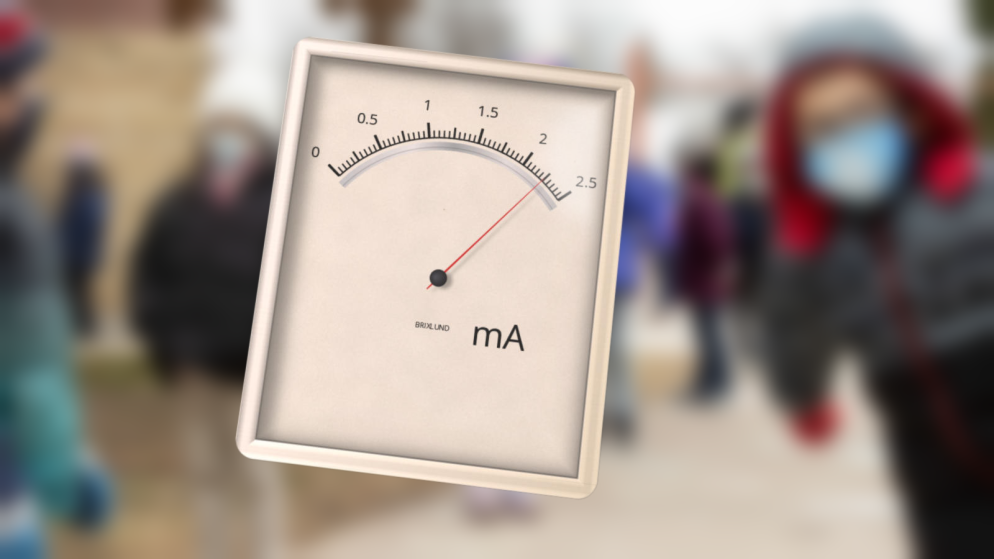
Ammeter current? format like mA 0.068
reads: mA 2.25
